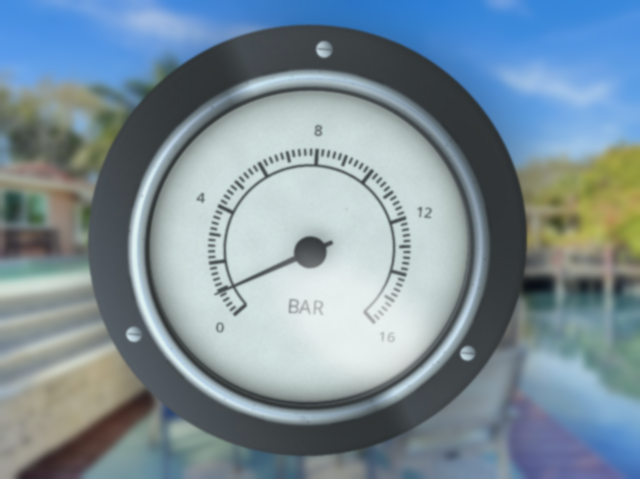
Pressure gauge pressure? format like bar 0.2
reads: bar 1
